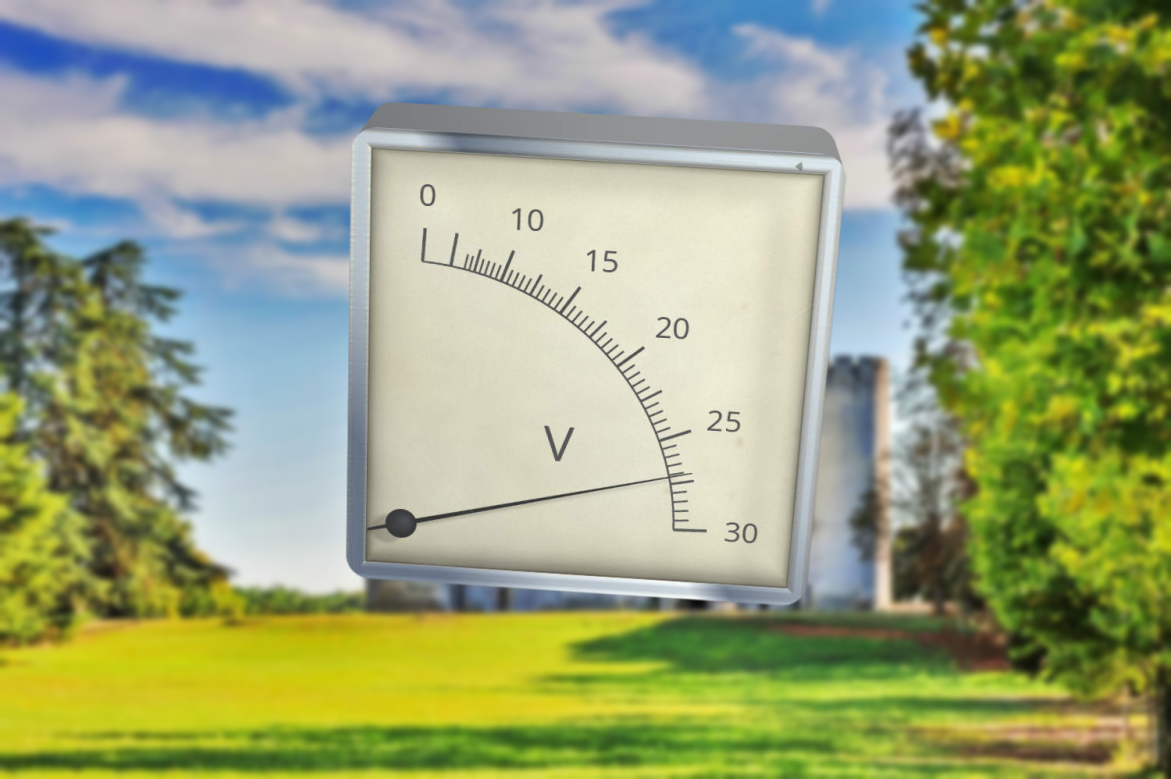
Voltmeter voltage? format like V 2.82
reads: V 27
